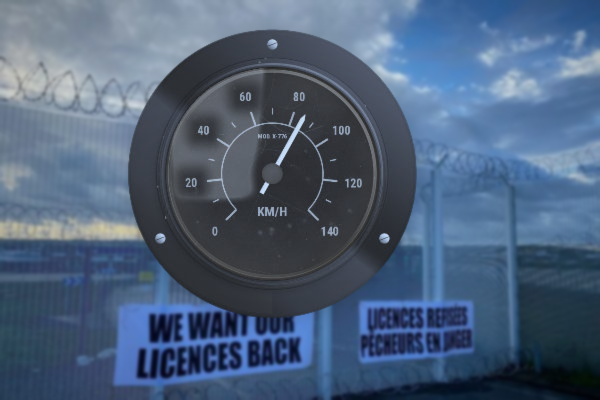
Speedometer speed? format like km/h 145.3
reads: km/h 85
